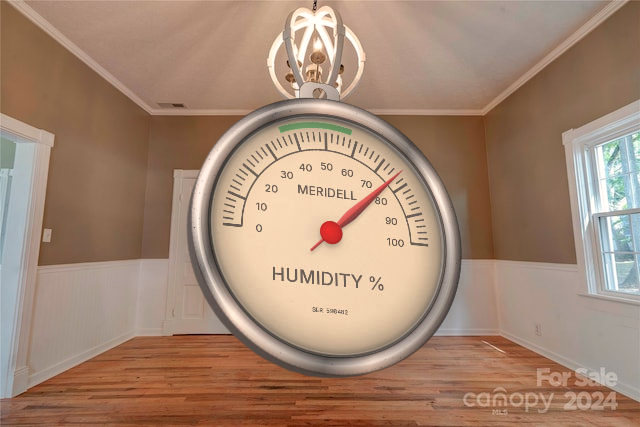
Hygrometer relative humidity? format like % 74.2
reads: % 76
